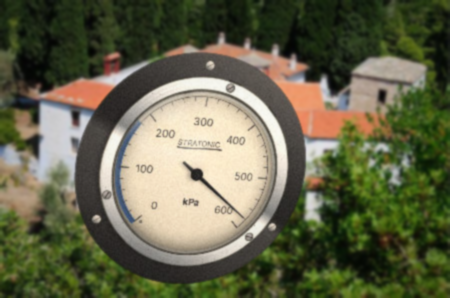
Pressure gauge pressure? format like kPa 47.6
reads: kPa 580
